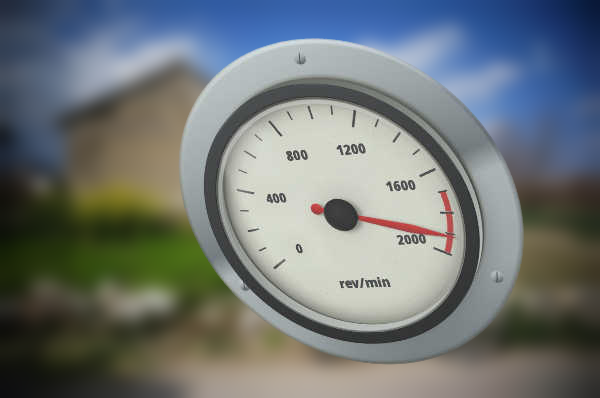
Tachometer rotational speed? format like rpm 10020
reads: rpm 1900
